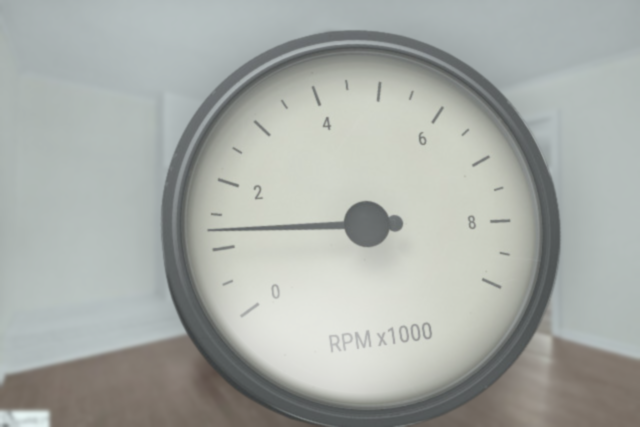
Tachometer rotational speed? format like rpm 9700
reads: rpm 1250
